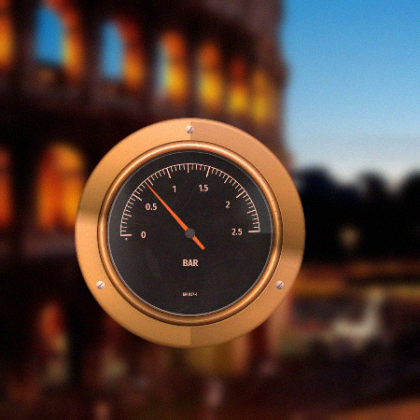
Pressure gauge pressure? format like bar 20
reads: bar 0.7
